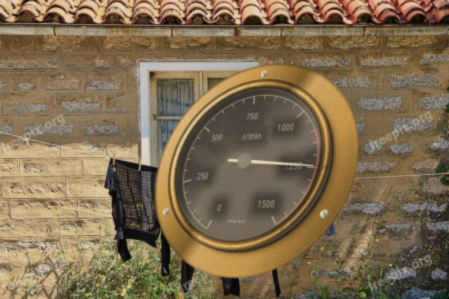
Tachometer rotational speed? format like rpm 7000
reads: rpm 1250
